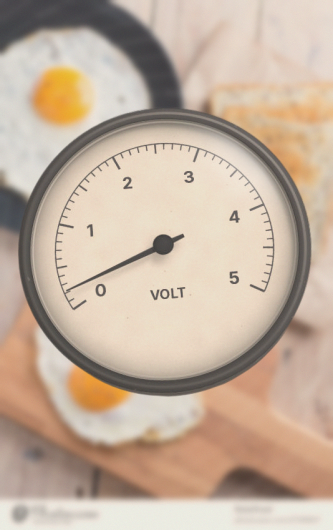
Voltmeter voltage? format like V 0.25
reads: V 0.2
